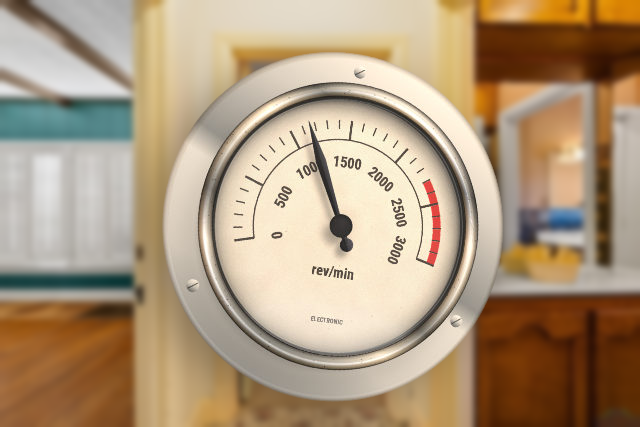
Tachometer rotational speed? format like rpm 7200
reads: rpm 1150
